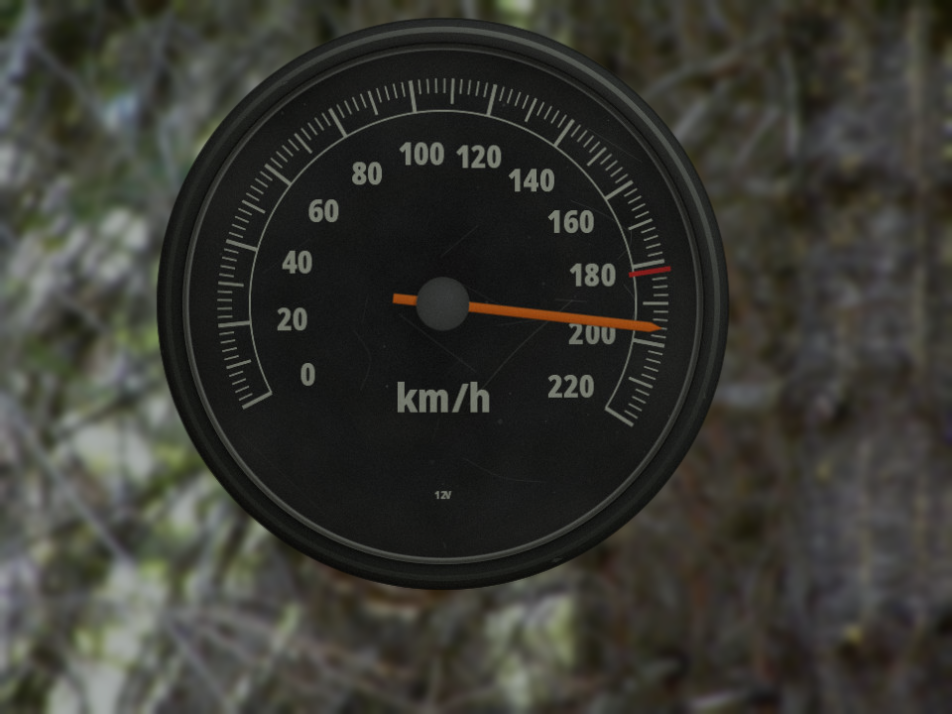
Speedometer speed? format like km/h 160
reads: km/h 196
